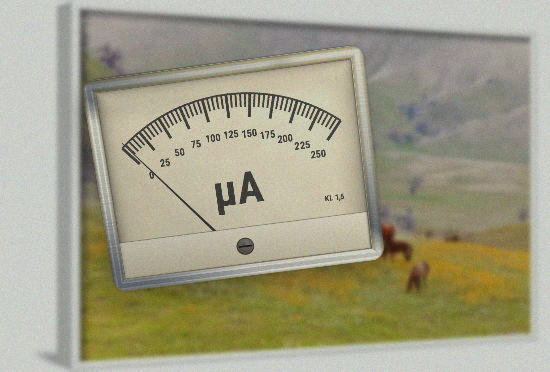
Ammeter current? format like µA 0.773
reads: µA 5
